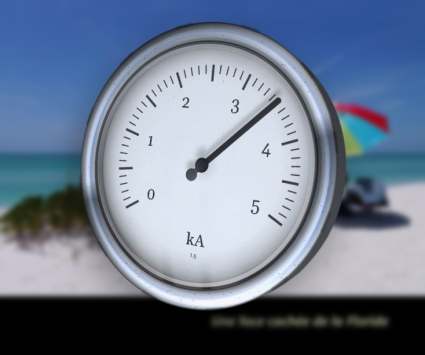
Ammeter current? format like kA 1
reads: kA 3.5
